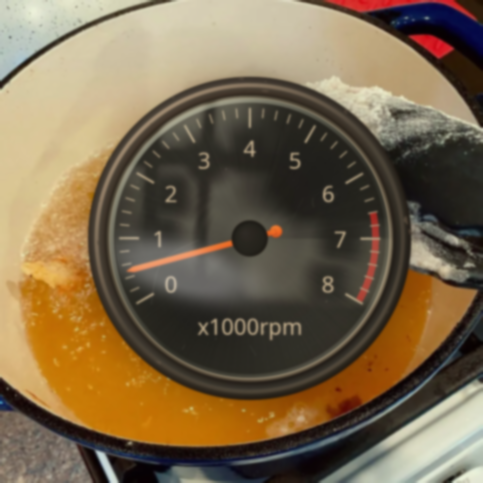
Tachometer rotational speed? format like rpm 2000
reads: rpm 500
